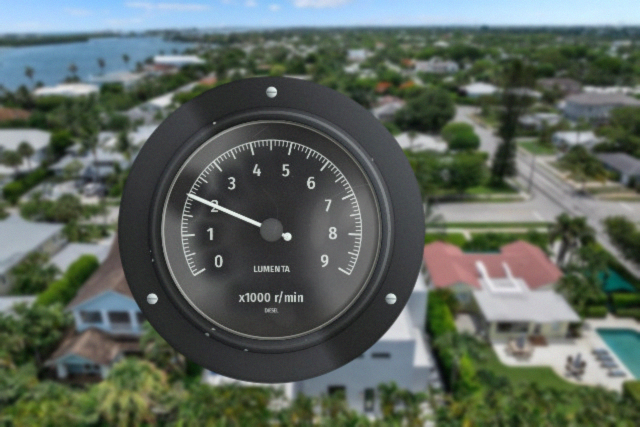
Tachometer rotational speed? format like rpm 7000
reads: rpm 2000
